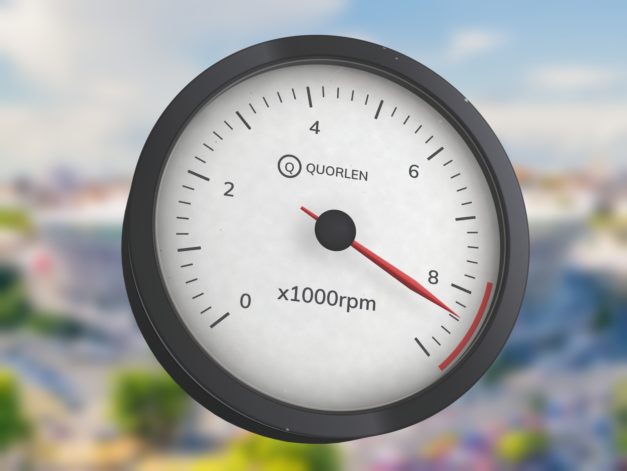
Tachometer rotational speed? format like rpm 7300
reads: rpm 8400
